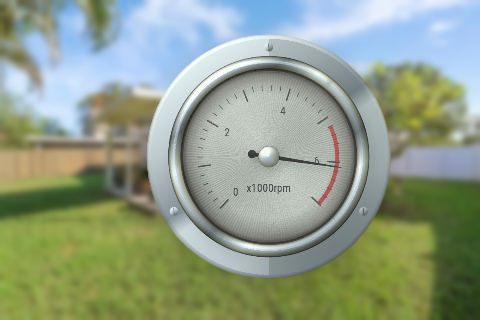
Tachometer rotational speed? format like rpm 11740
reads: rpm 6100
